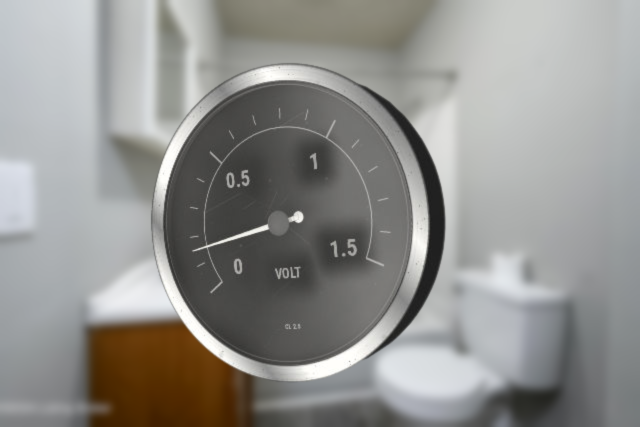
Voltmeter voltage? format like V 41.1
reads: V 0.15
